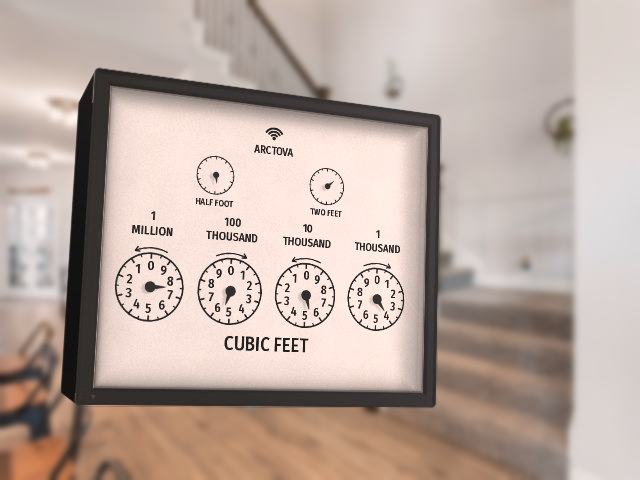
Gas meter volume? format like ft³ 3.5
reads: ft³ 755400
